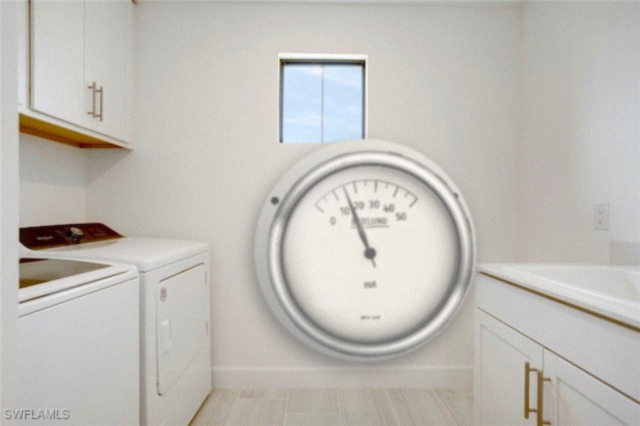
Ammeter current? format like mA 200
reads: mA 15
